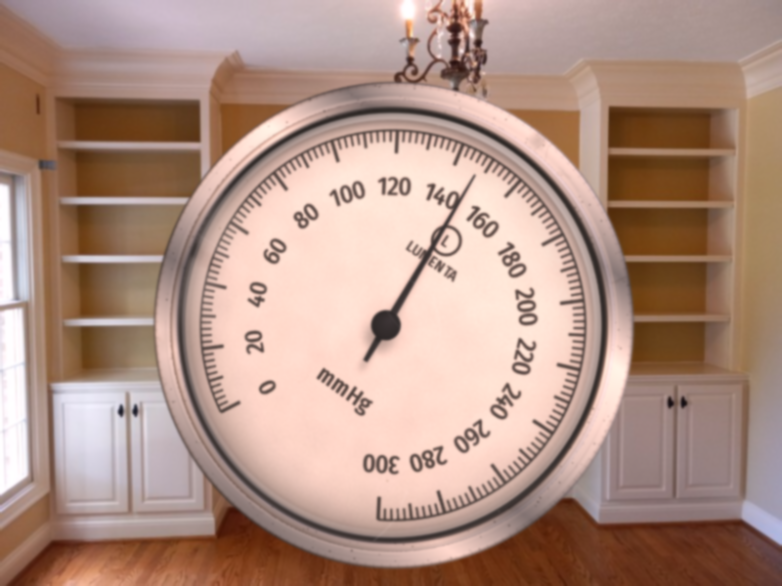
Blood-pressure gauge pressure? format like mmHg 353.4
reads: mmHg 148
